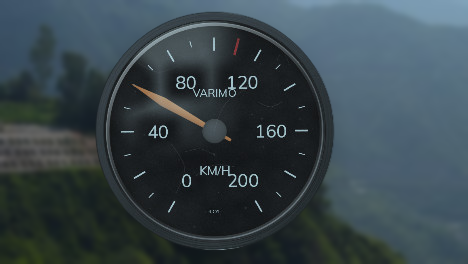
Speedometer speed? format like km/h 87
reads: km/h 60
